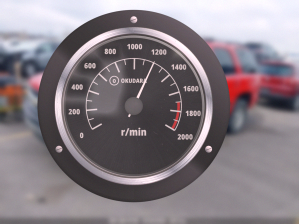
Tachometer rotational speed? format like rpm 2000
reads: rpm 1200
